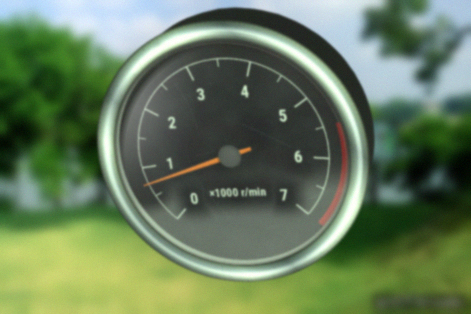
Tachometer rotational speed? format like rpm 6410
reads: rpm 750
